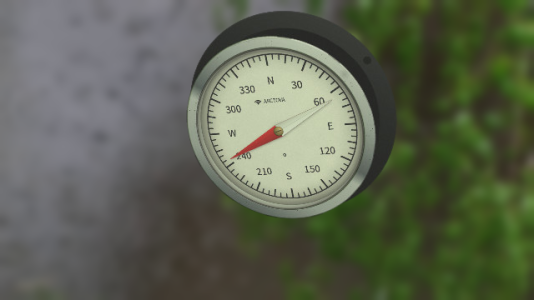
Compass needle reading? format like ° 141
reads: ° 245
